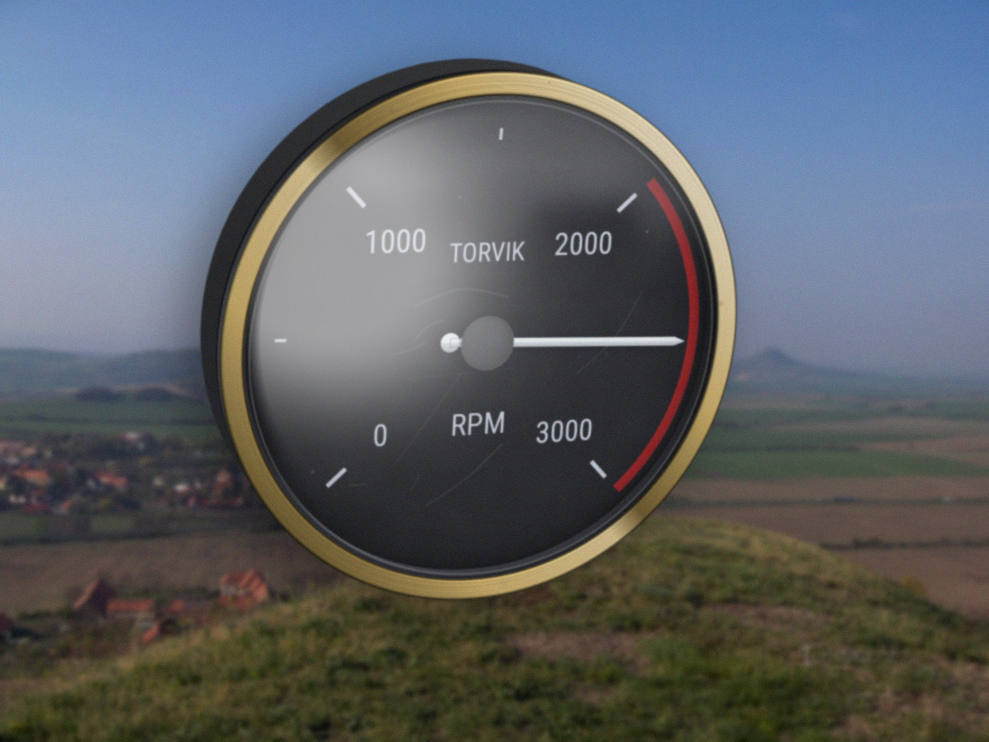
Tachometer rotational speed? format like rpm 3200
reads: rpm 2500
